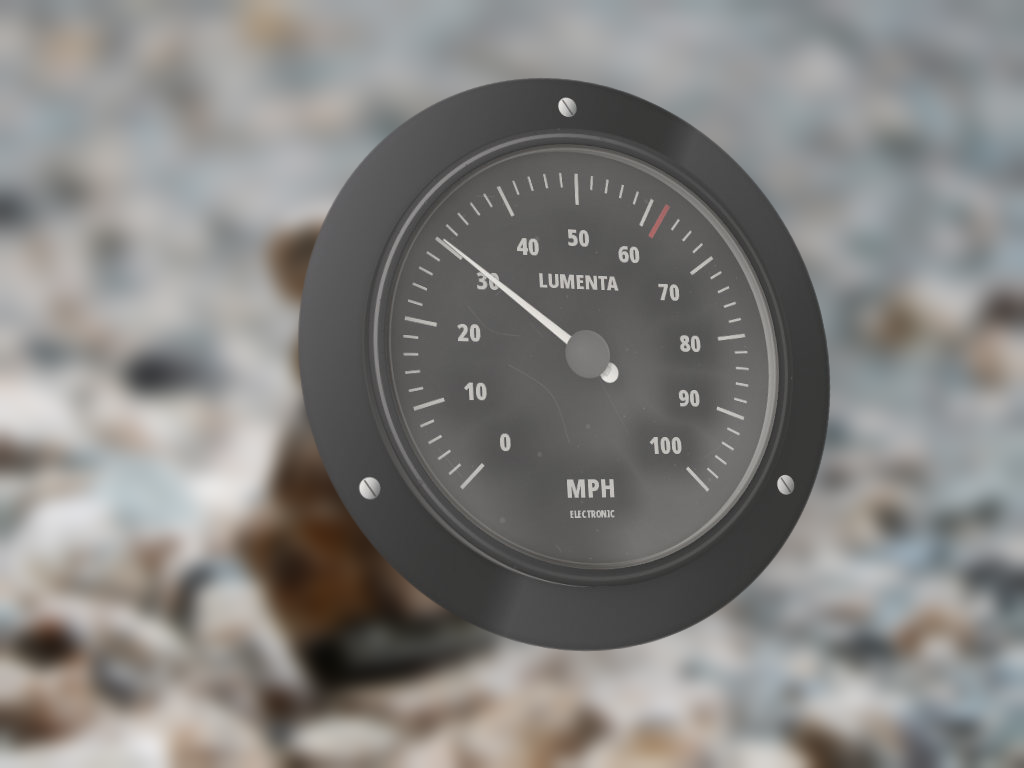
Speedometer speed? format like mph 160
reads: mph 30
